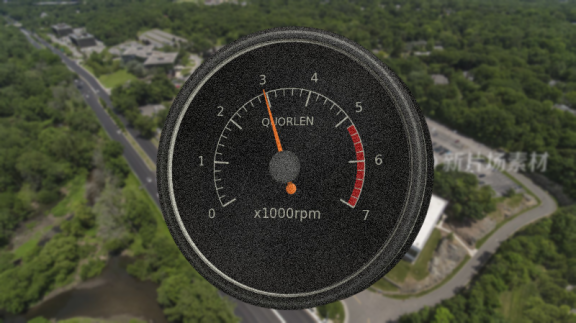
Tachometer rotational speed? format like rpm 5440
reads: rpm 3000
